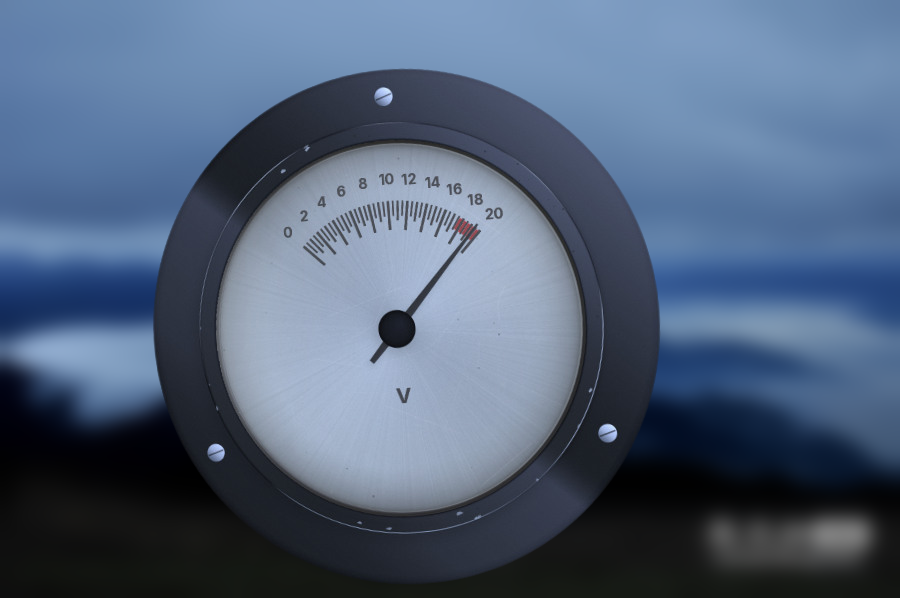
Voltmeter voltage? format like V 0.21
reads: V 19.5
